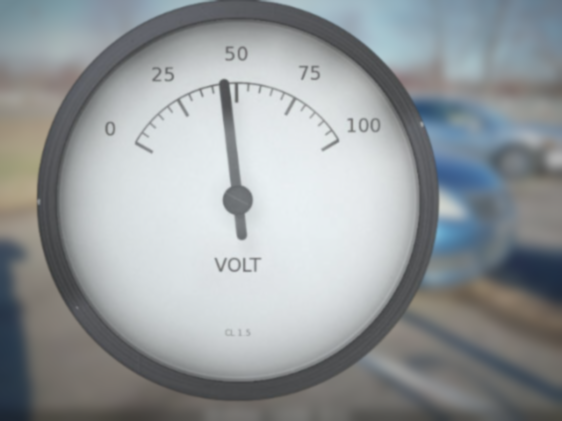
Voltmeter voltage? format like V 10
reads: V 45
